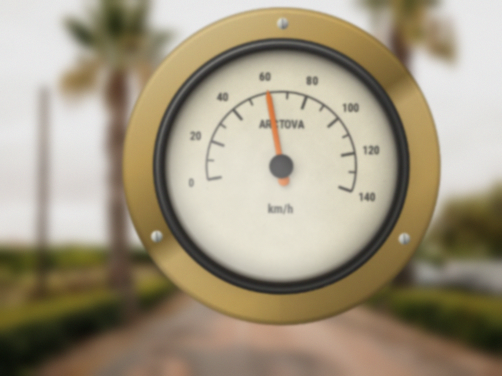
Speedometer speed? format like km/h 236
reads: km/h 60
